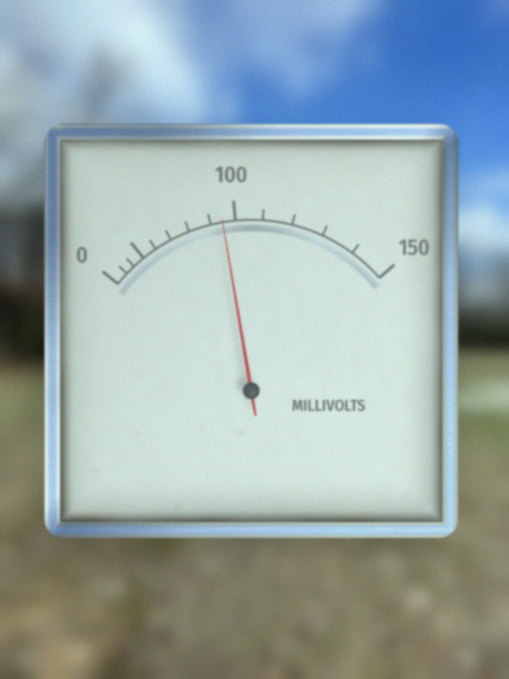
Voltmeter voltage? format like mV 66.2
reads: mV 95
